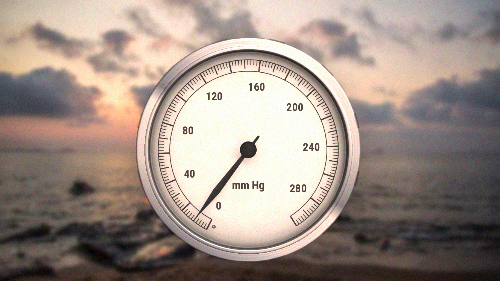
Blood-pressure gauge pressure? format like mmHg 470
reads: mmHg 10
